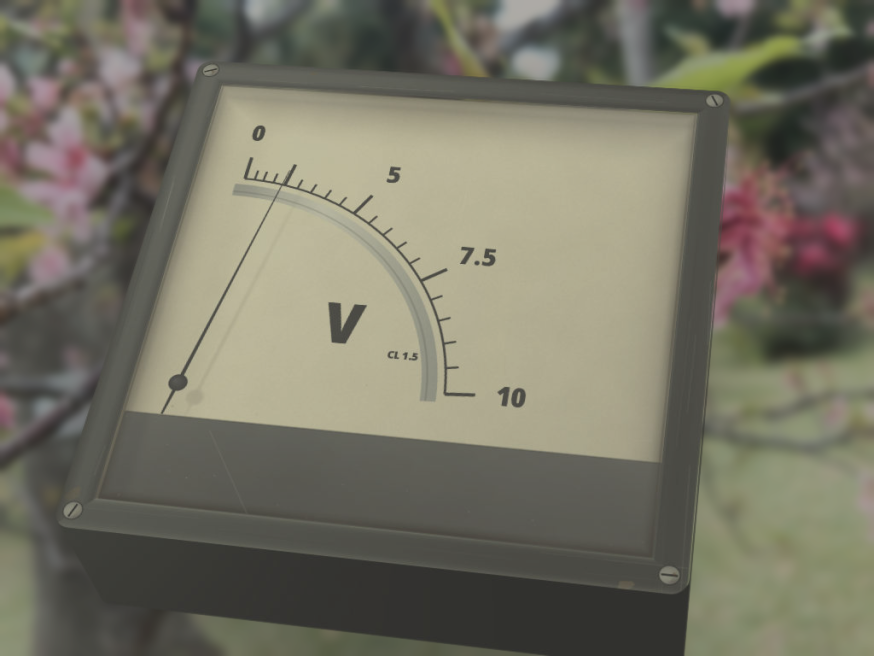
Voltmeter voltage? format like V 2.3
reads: V 2.5
